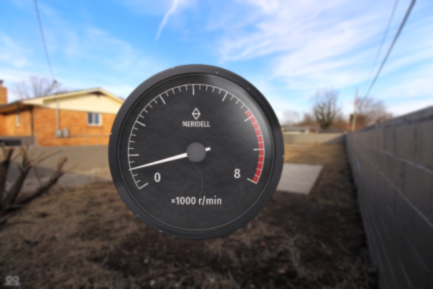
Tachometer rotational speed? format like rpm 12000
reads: rpm 600
